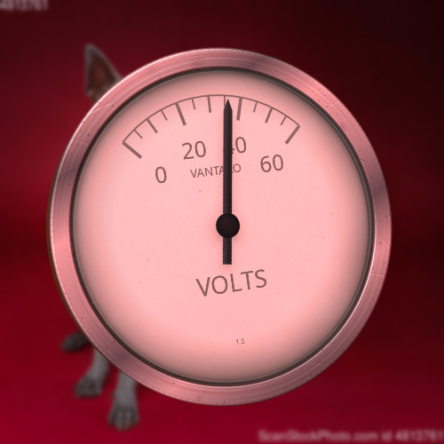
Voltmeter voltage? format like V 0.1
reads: V 35
